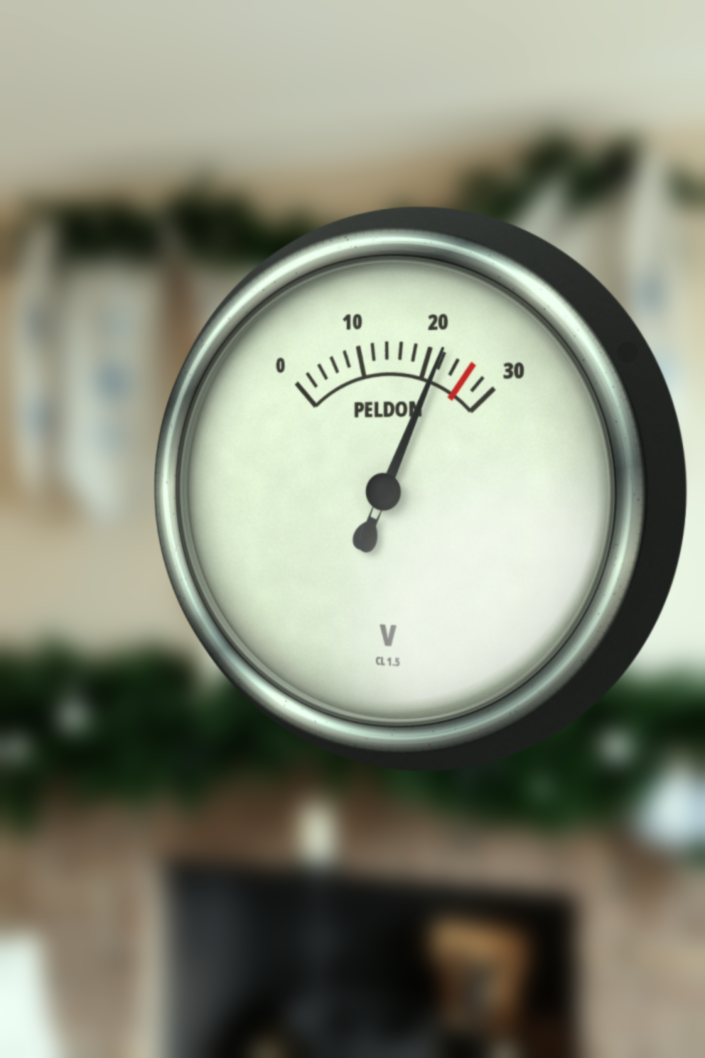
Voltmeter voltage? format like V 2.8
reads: V 22
